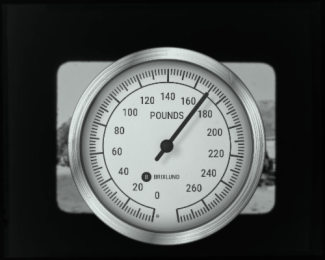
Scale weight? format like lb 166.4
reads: lb 170
